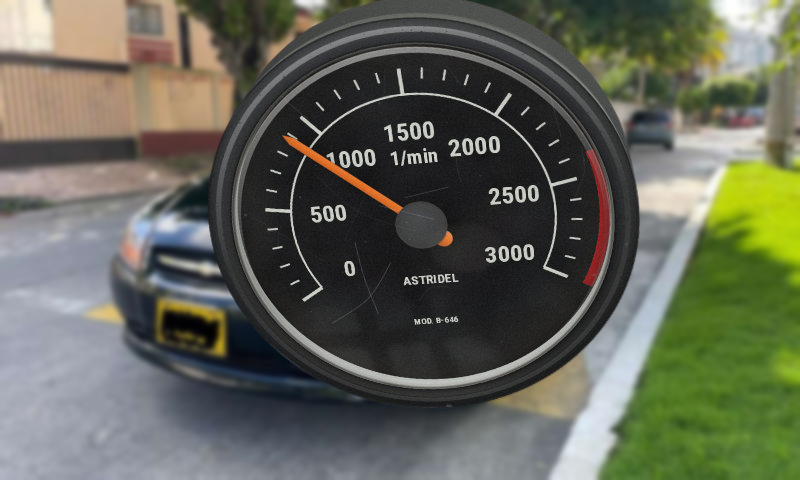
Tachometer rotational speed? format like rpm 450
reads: rpm 900
